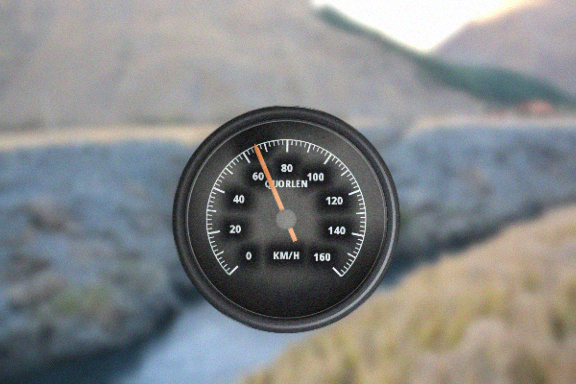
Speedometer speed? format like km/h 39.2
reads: km/h 66
